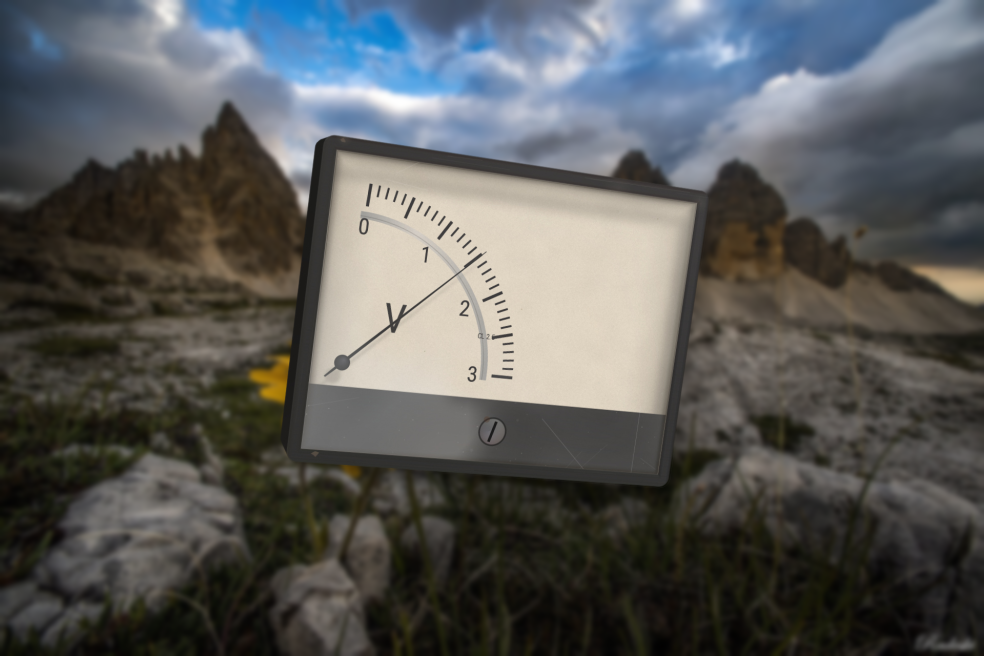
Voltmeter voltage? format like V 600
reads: V 1.5
